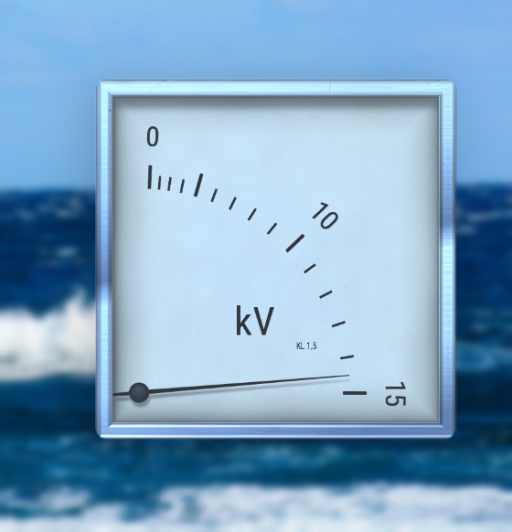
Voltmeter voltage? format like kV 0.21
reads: kV 14.5
